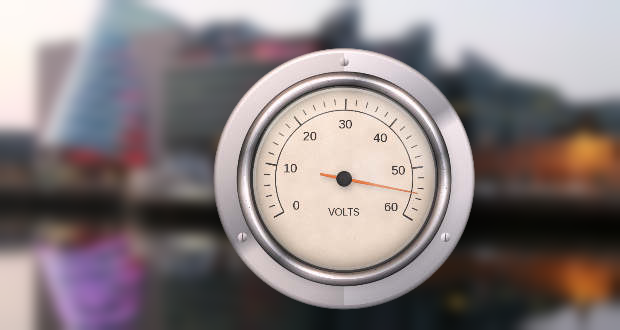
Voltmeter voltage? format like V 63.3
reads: V 55
